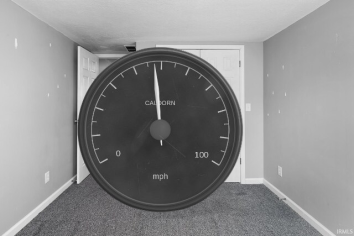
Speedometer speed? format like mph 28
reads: mph 47.5
